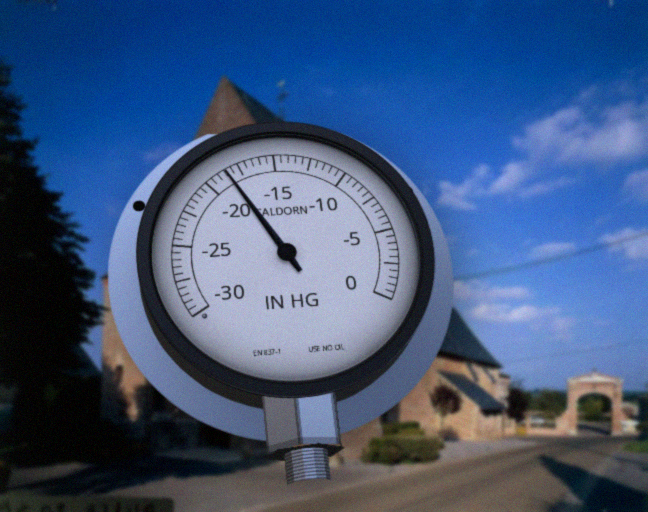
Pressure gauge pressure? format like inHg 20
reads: inHg -18.5
